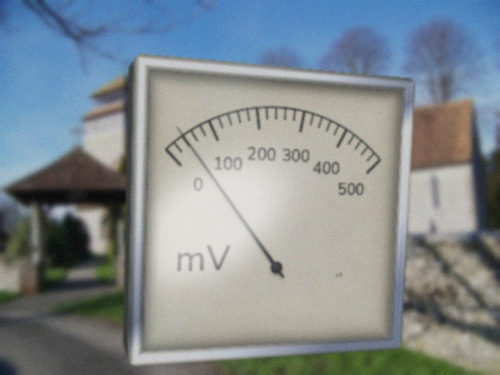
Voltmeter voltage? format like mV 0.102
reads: mV 40
